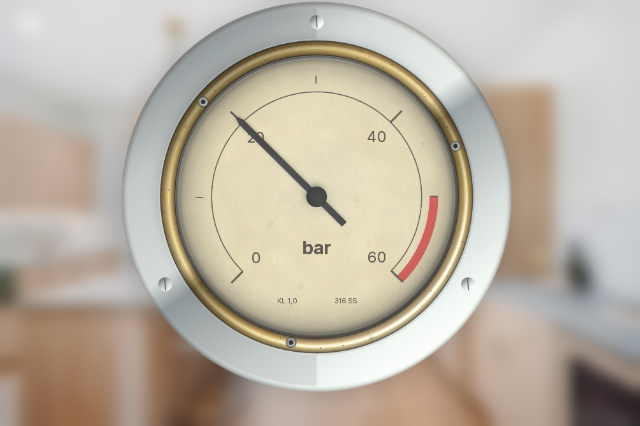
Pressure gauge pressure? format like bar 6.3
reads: bar 20
